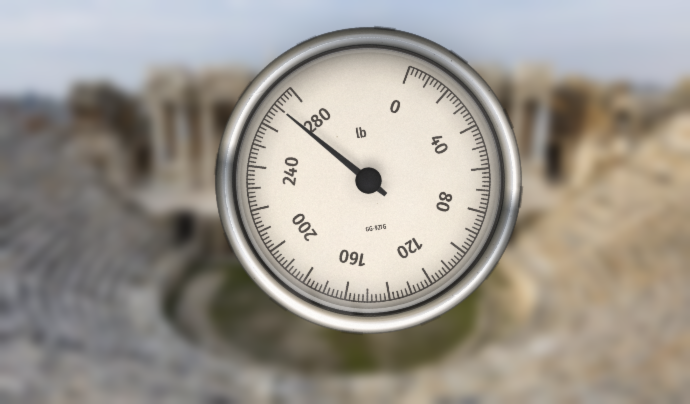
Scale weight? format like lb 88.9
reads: lb 270
